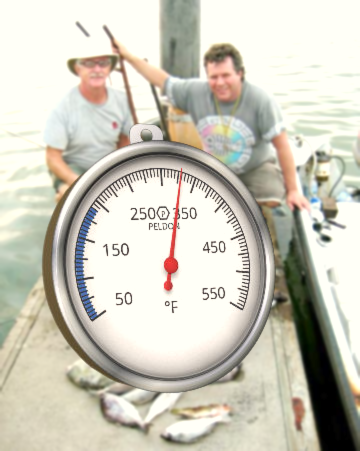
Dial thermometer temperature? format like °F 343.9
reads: °F 325
